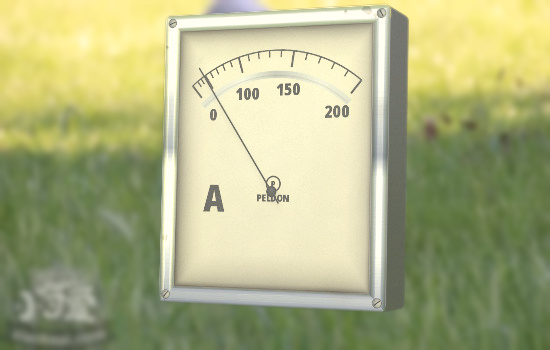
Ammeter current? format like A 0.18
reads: A 50
